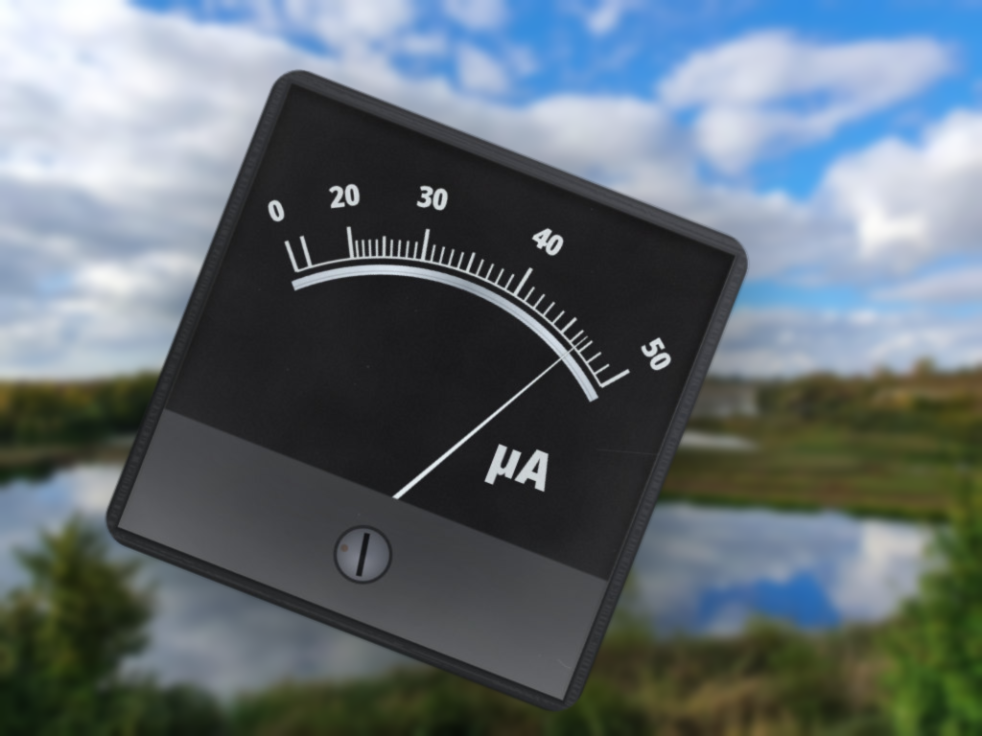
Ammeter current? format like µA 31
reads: µA 46.5
